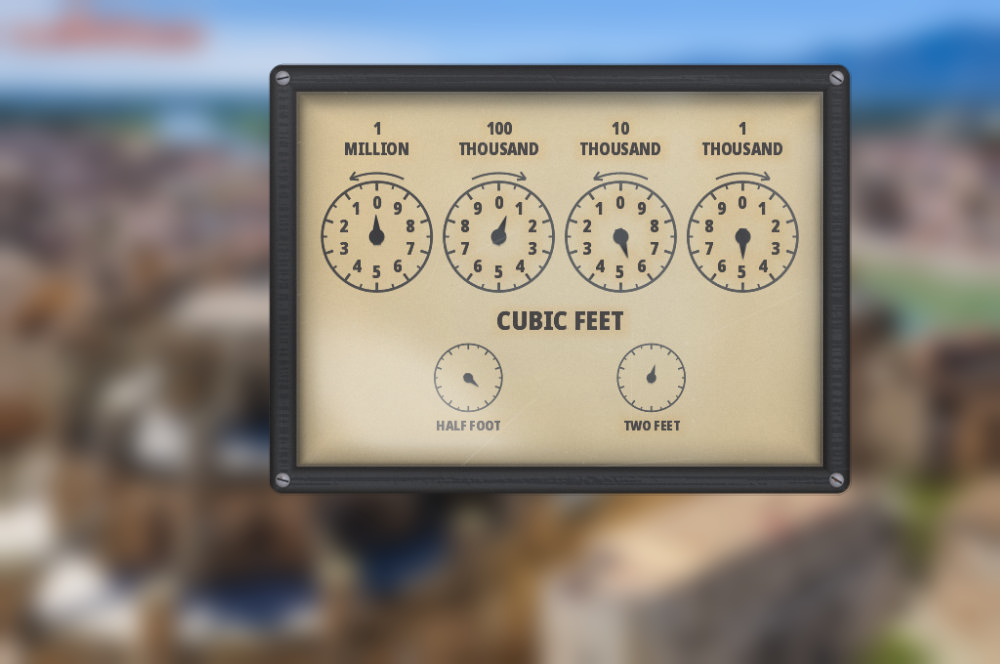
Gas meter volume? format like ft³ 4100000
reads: ft³ 5500
